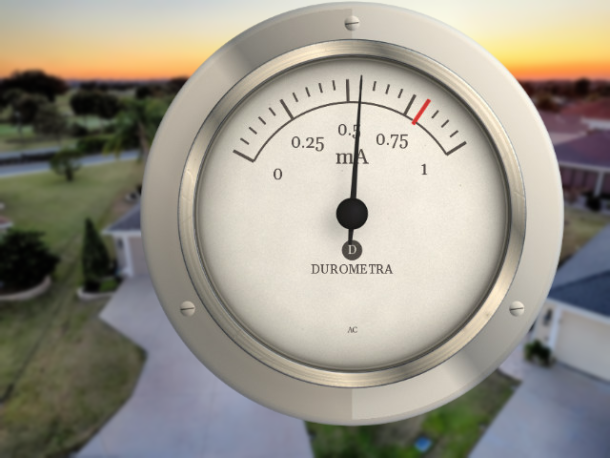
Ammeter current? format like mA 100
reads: mA 0.55
